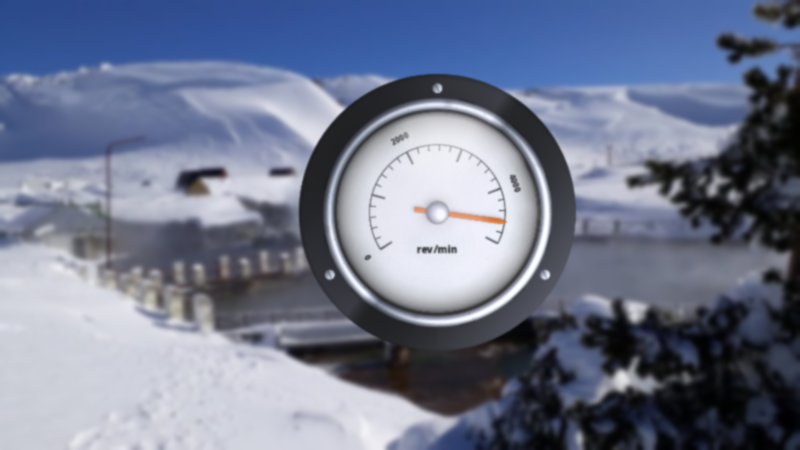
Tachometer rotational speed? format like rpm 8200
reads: rpm 4600
